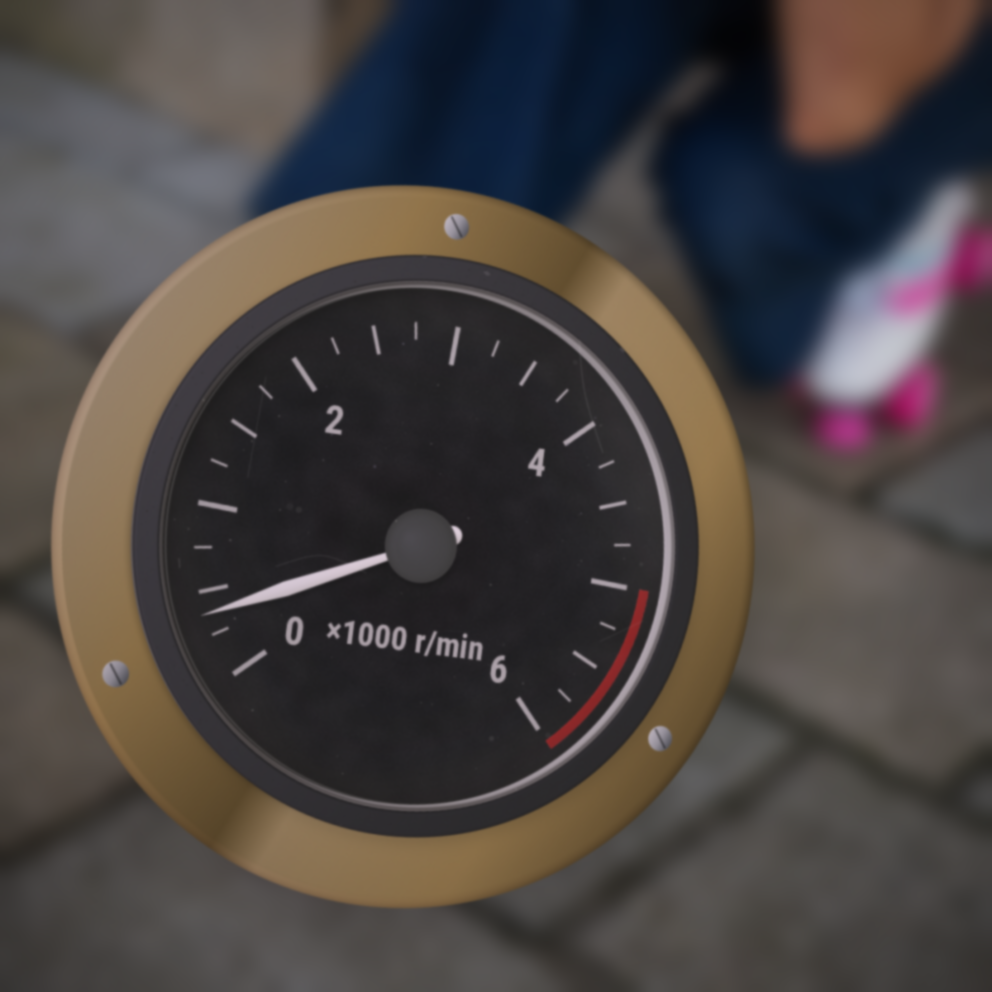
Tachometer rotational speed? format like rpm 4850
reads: rpm 375
